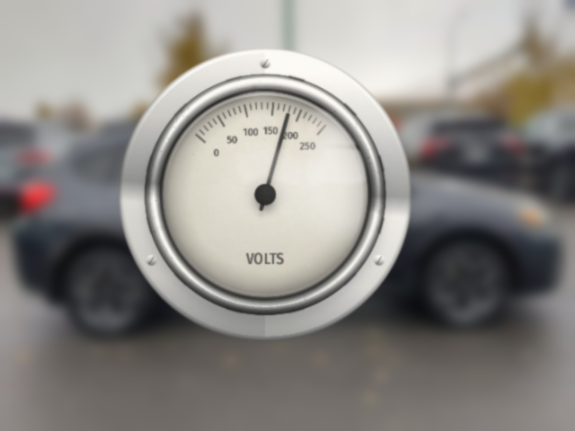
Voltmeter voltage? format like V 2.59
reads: V 180
